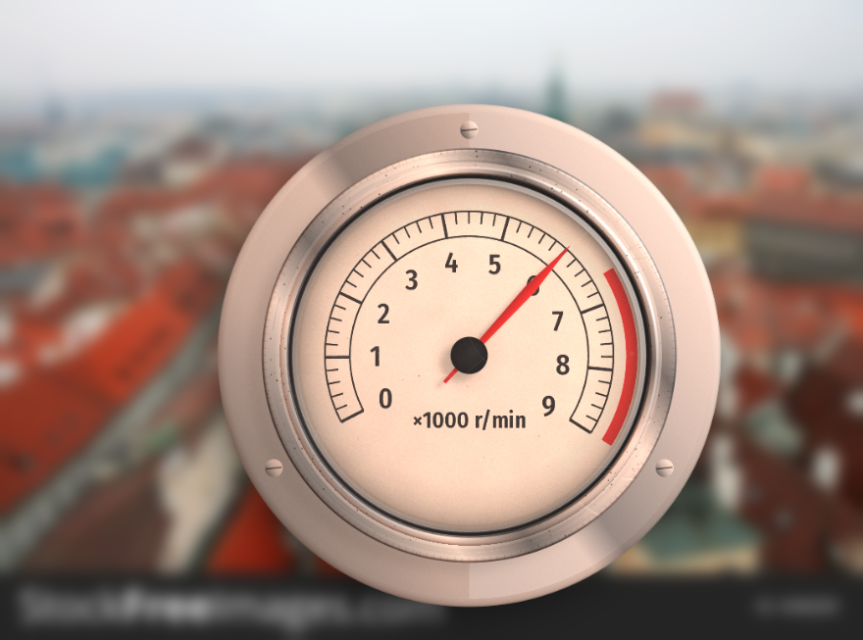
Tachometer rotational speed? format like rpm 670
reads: rpm 6000
